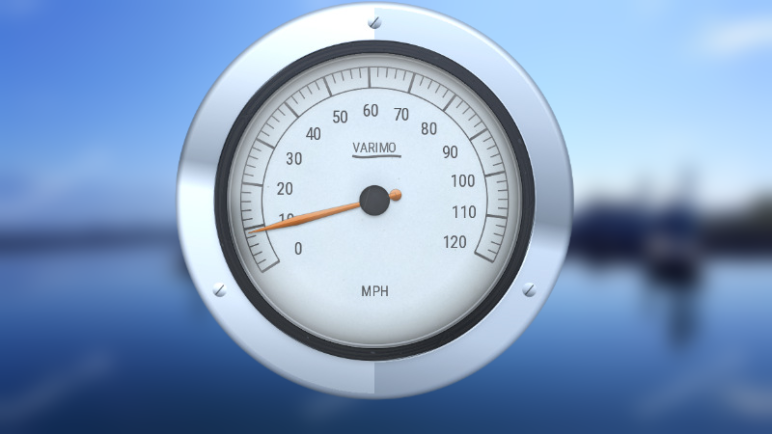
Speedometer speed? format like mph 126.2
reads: mph 9
